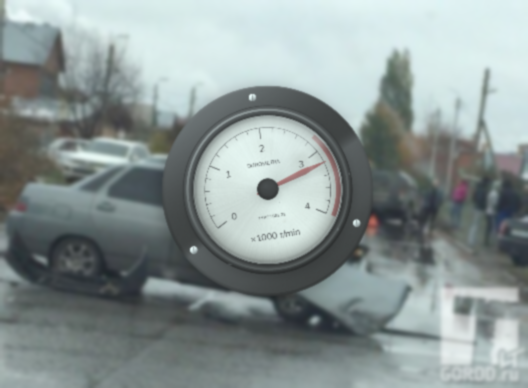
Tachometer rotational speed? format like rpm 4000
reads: rpm 3200
